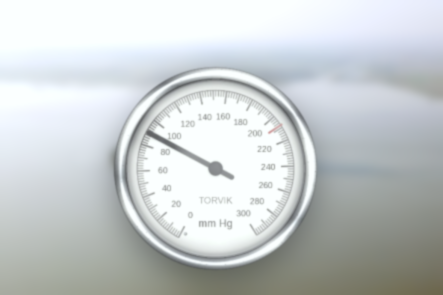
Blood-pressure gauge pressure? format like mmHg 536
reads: mmHg 90
